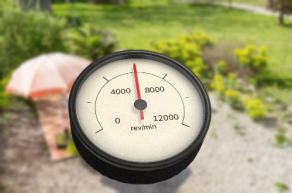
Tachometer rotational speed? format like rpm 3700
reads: rpm 6000
